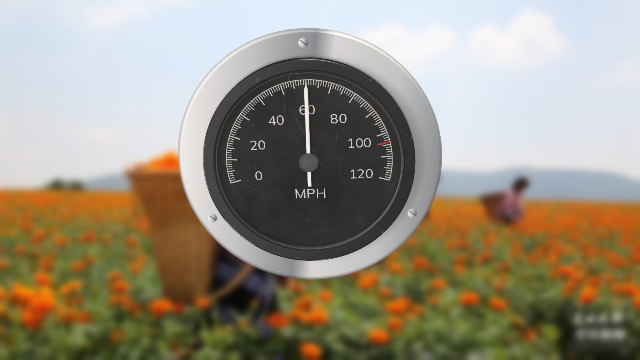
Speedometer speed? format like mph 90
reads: mph 60
